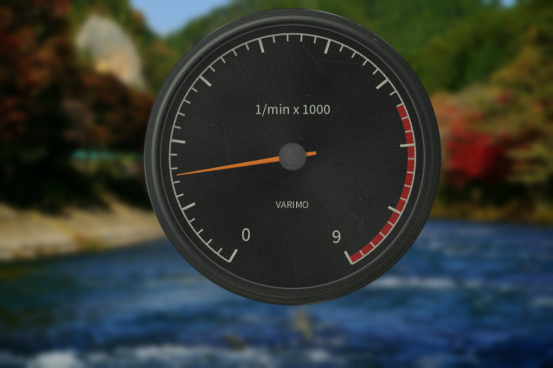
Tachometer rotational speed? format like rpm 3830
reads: rpm 1500
